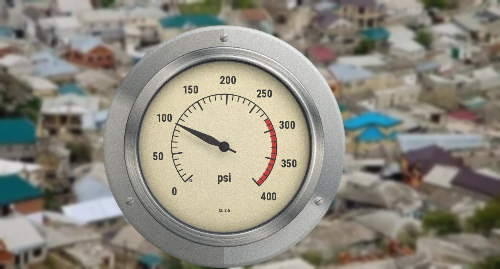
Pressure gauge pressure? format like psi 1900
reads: psi 100
